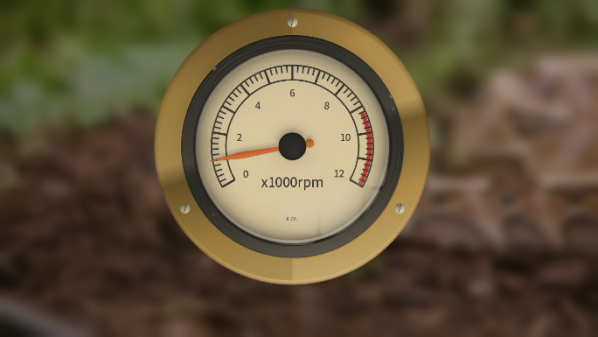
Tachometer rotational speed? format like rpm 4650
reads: rpm 1000
